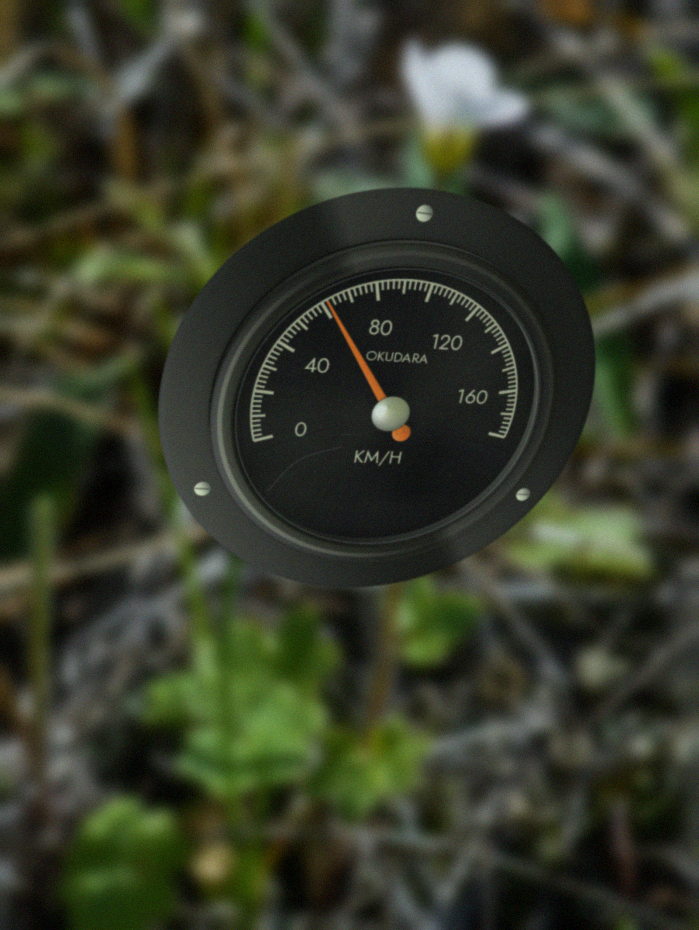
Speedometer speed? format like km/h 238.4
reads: km/h 62
